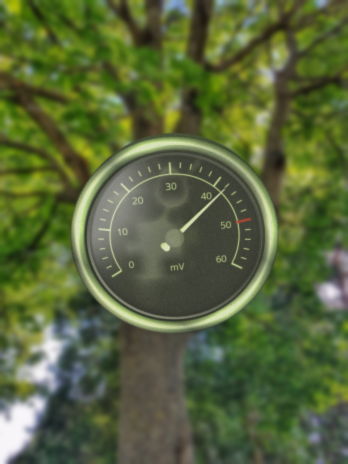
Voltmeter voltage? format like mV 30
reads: mV 42
